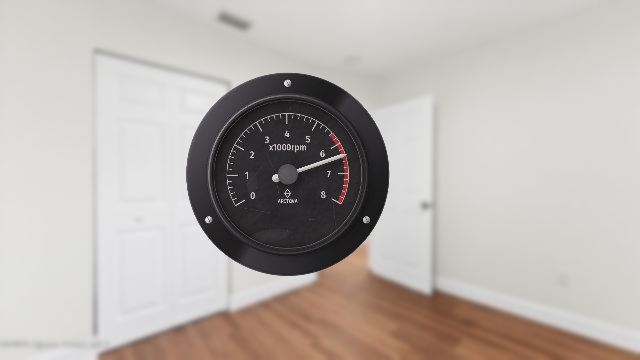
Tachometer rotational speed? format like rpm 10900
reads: rpm 6400
